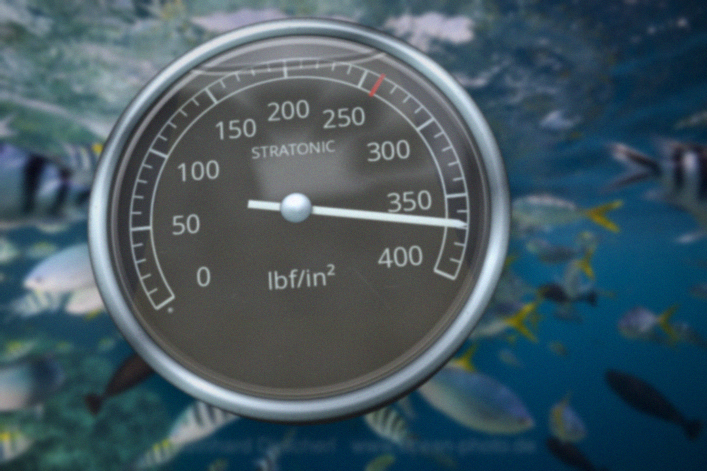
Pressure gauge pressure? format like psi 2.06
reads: psi 370
